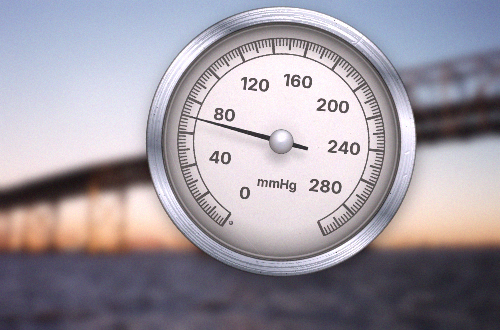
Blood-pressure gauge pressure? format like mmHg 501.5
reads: mmHg 70
